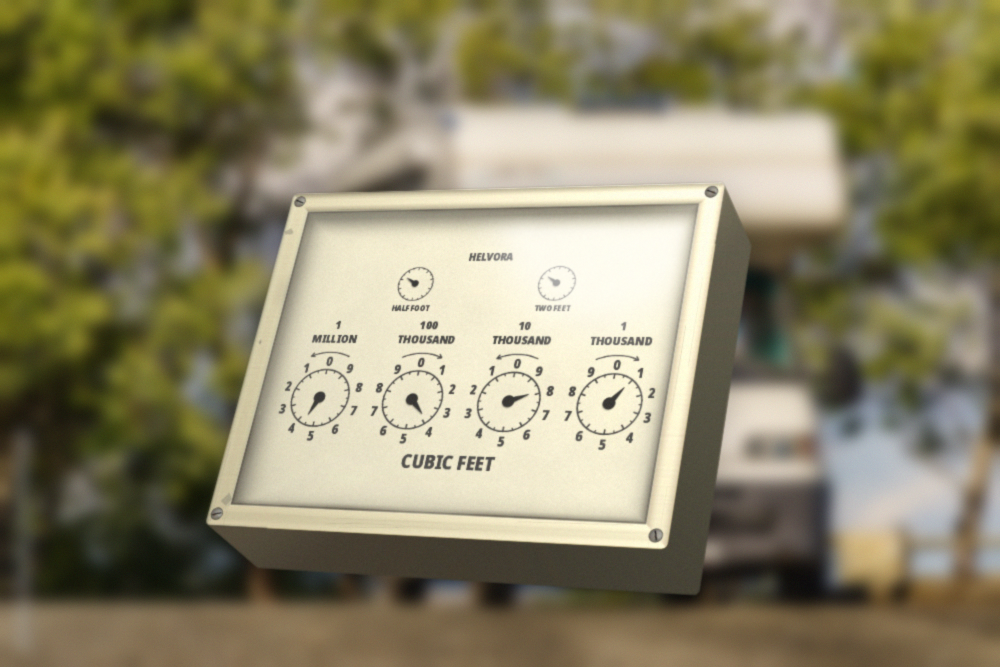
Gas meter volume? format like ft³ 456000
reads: ft³ 438100
